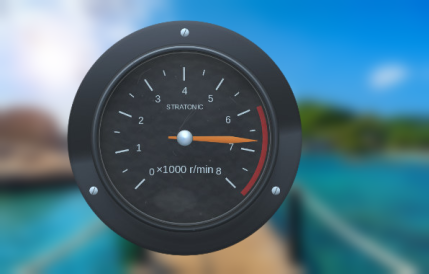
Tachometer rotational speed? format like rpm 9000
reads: rpm 6750
